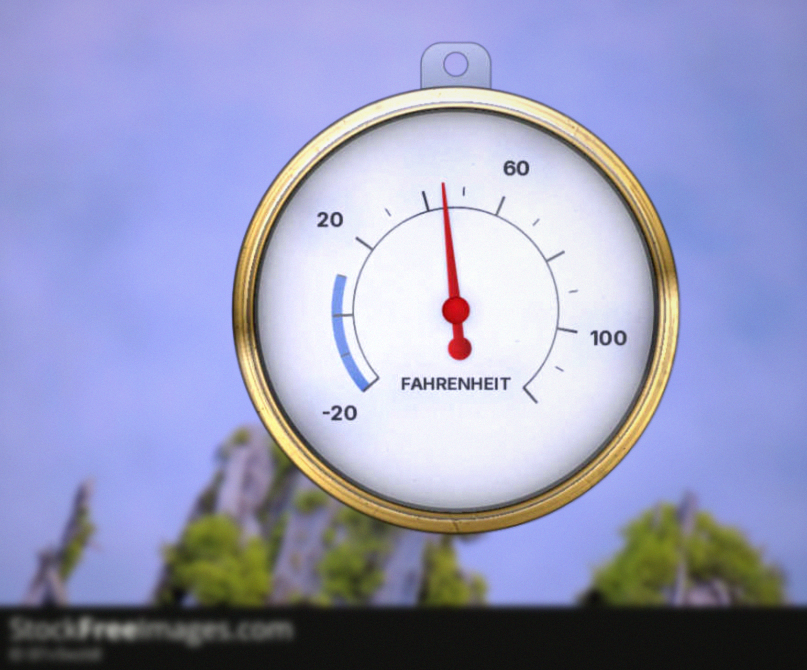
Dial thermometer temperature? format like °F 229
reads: °F 45
